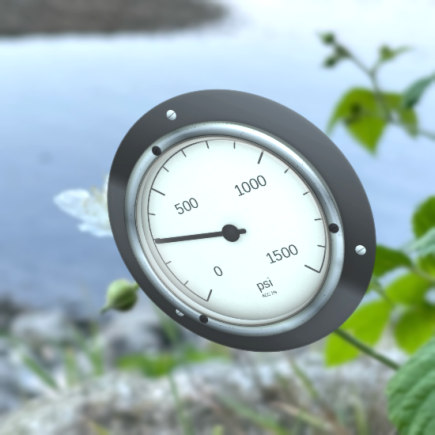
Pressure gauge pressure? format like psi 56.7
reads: psi 300
